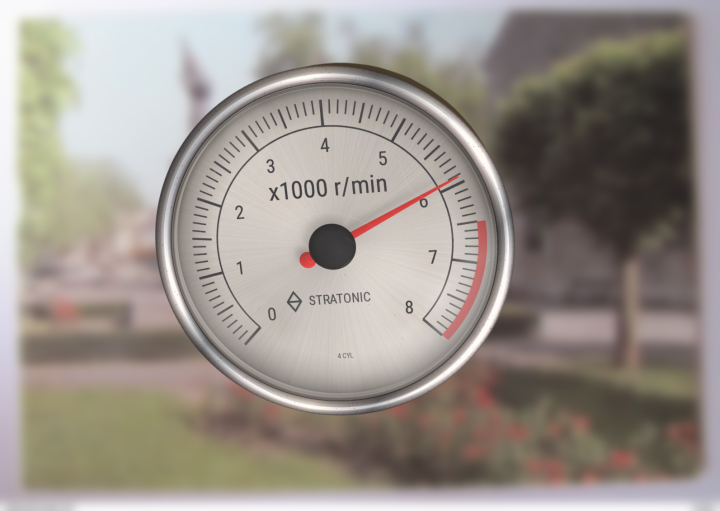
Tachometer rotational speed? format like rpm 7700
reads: rpm 5900
